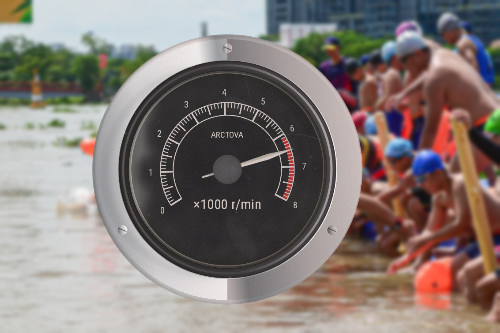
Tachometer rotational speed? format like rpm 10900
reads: rpm 6500
